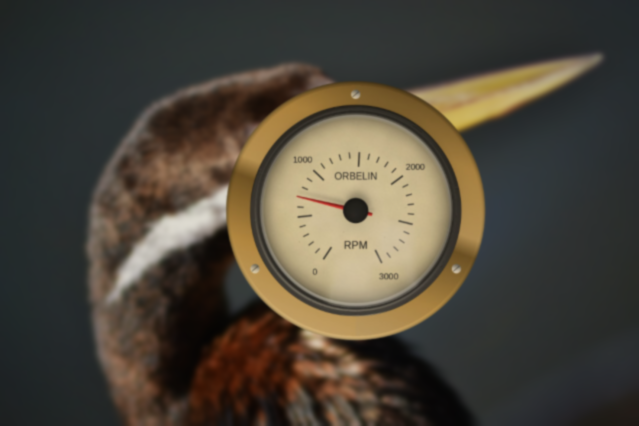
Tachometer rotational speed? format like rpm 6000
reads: rpm 700
